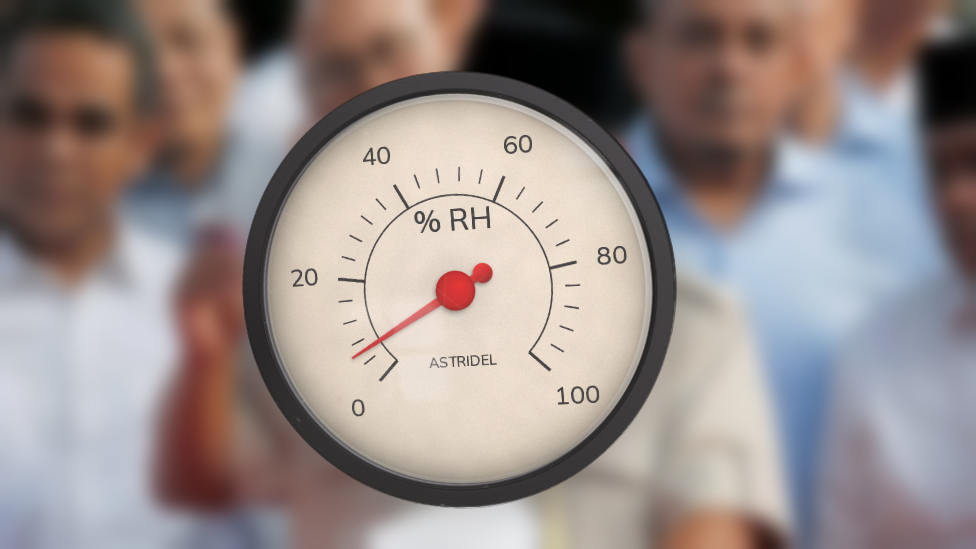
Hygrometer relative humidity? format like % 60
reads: % 6
